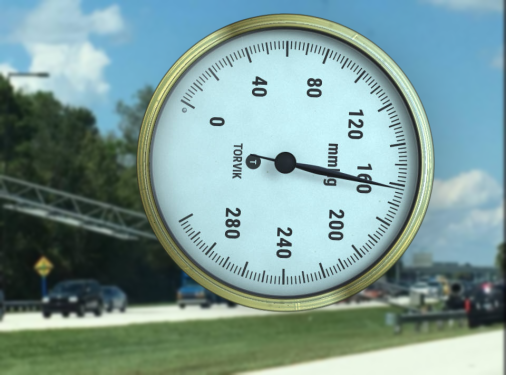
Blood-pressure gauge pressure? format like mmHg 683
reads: mmHg 162
